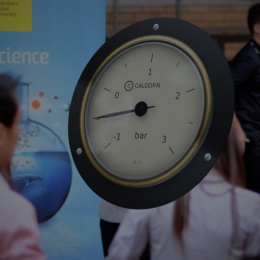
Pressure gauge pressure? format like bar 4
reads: bar -0.5
